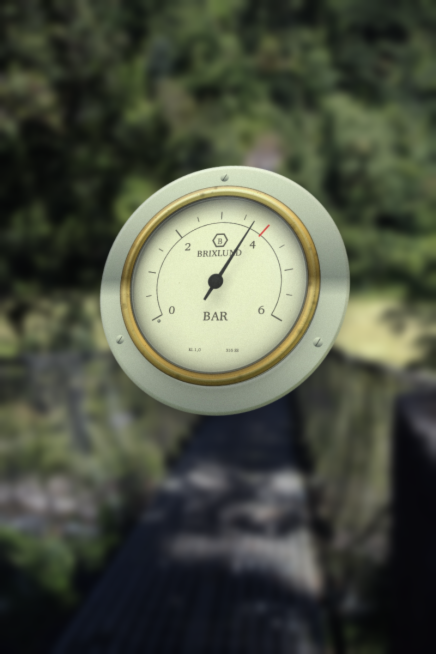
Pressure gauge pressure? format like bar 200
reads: bar 3.75
